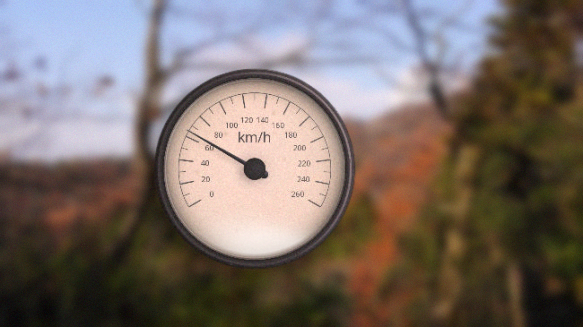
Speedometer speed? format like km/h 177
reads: km/h 65
